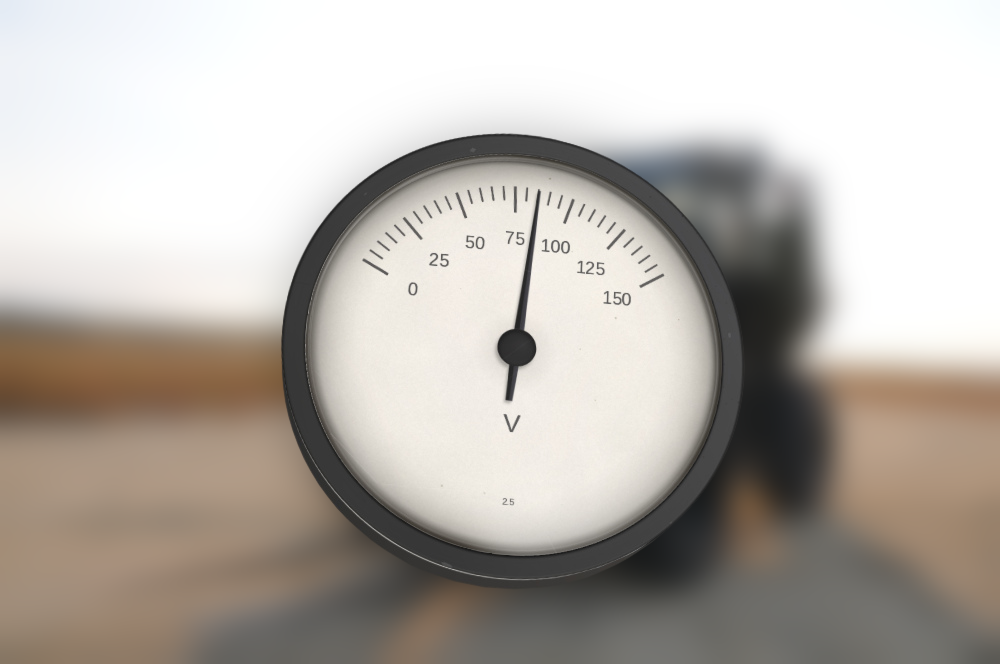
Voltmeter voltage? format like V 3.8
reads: V 85
